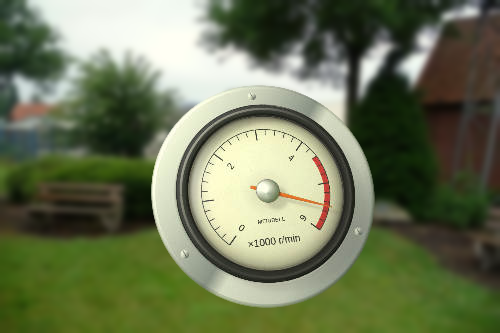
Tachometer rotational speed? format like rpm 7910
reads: rpm 5500
